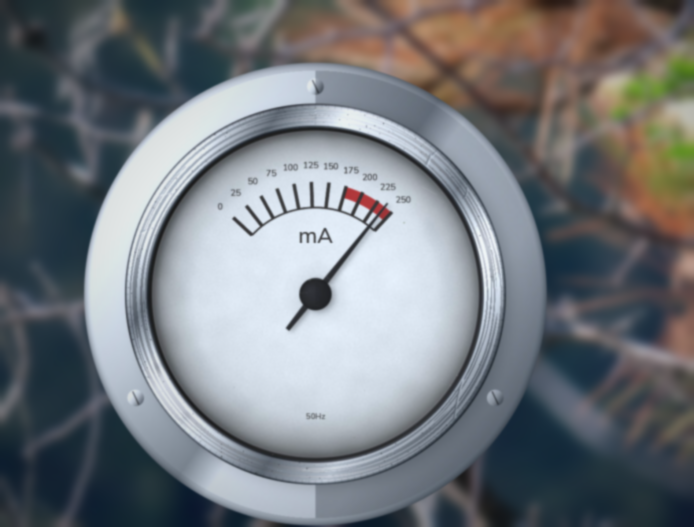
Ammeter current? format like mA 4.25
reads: mA 237.5
